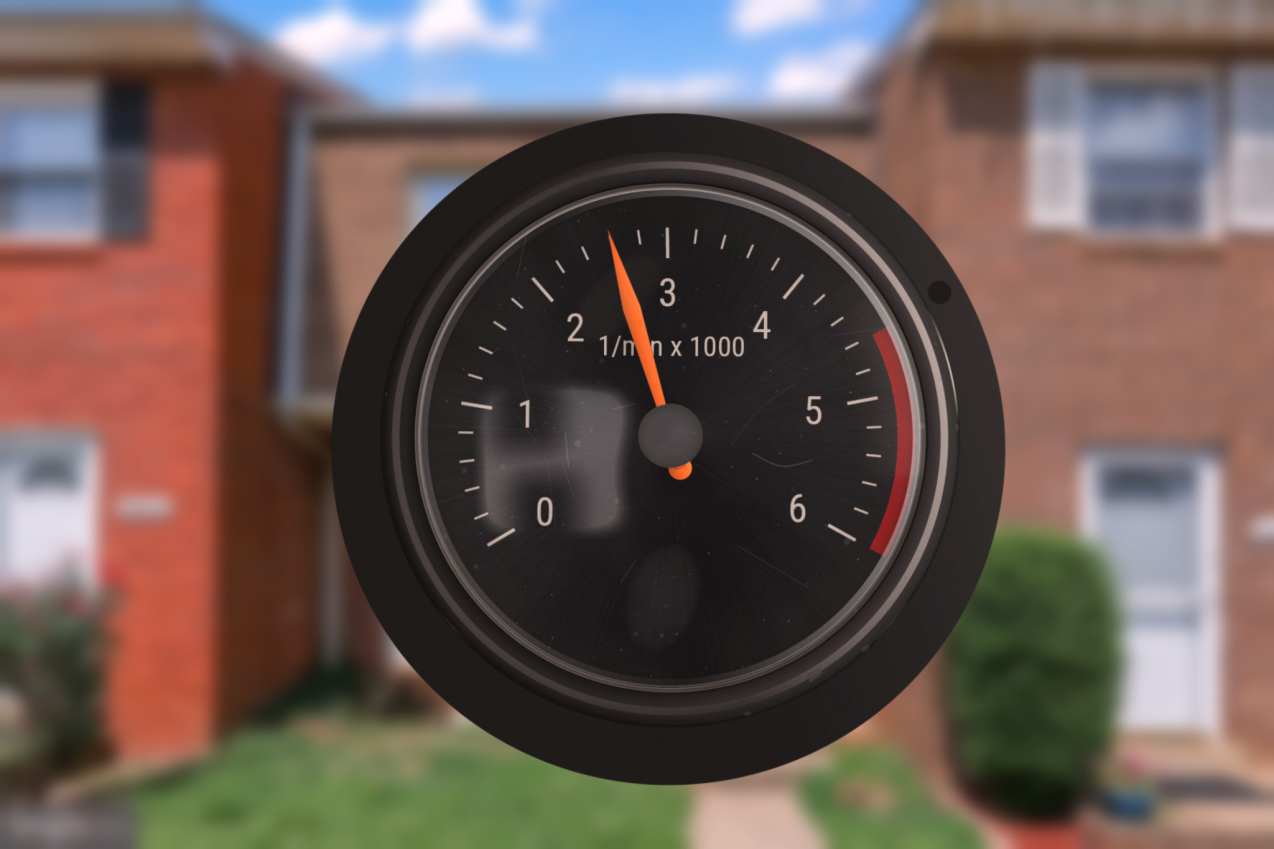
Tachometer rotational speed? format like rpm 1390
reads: rpm 2600
